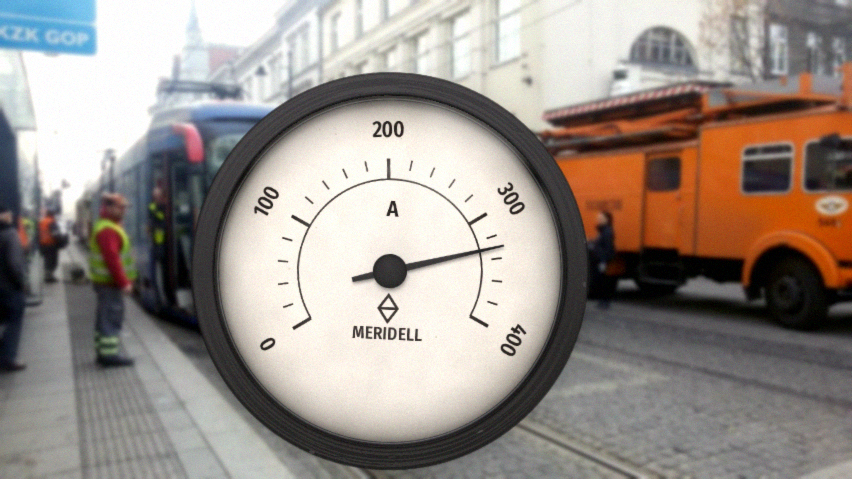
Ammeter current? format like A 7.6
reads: A 330
